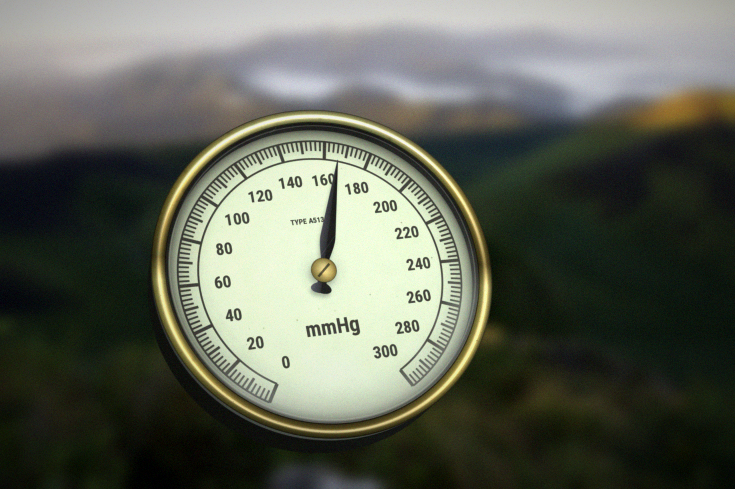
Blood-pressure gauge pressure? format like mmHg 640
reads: mmHg 166
